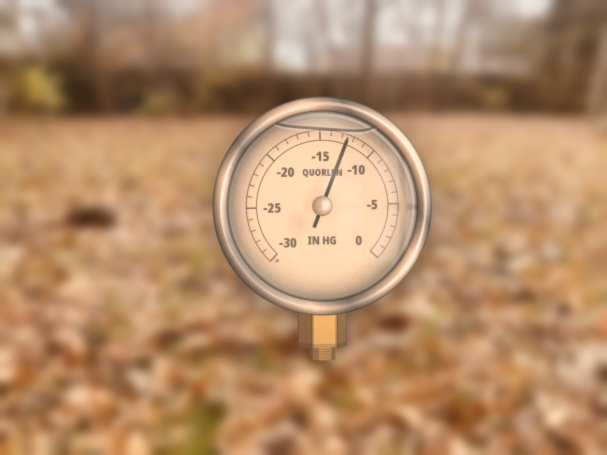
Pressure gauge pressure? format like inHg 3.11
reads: inHg -12.5
